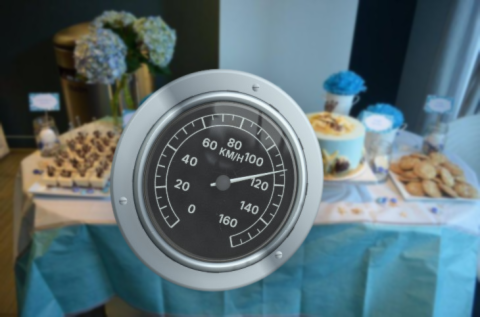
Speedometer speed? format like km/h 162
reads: km/h 112.5
